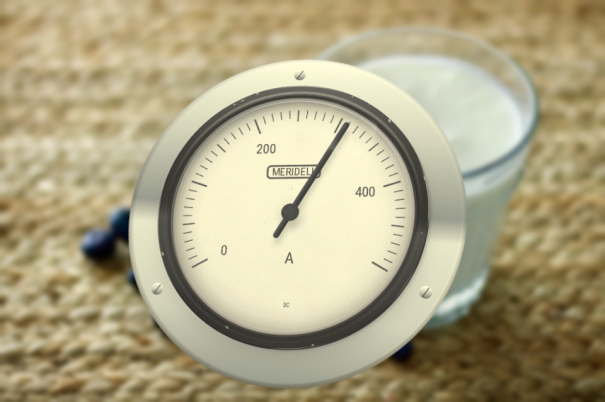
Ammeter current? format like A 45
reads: A 310
